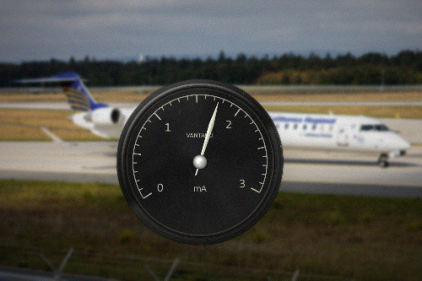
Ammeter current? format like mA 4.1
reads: mA 1.75
